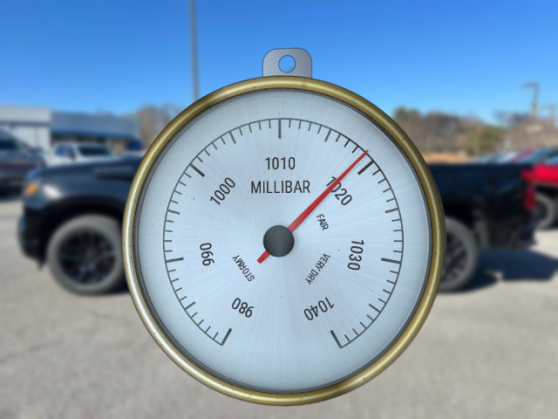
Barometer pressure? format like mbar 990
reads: mbar 1019
